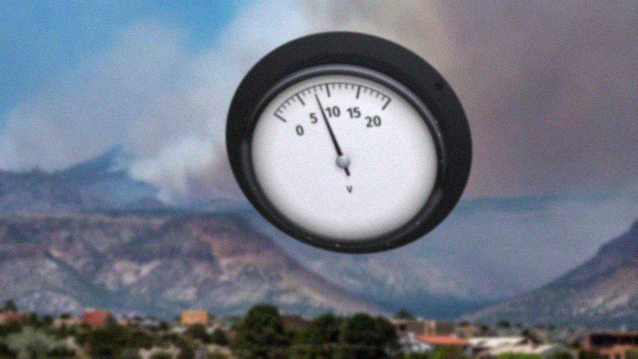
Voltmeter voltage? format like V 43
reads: V 8
